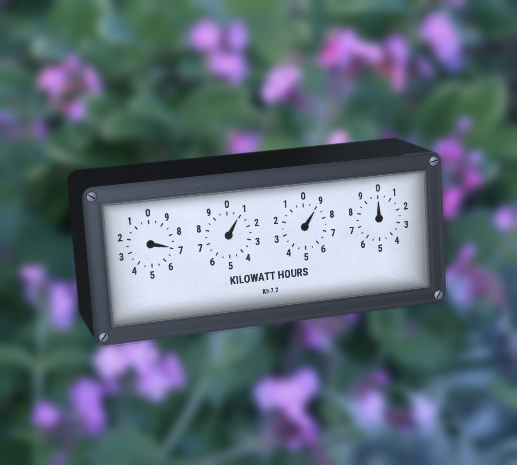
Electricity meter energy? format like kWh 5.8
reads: kWh 7090
